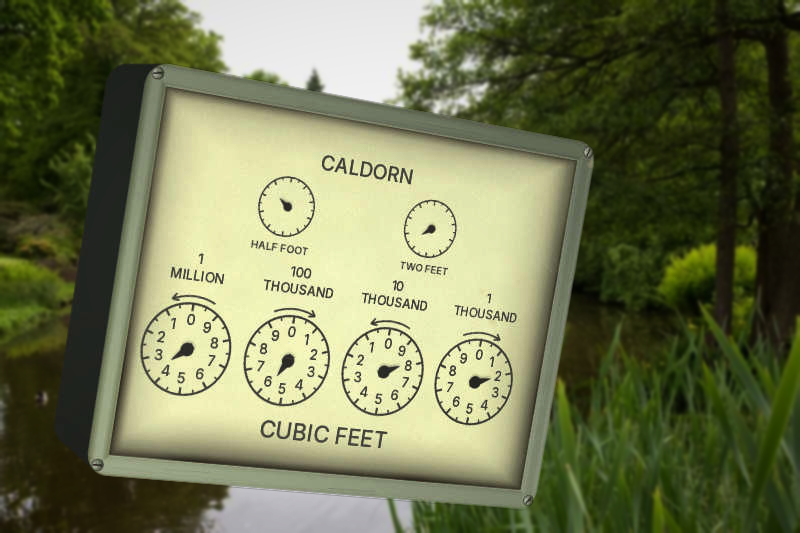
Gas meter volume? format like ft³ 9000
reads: ft³ 358200
